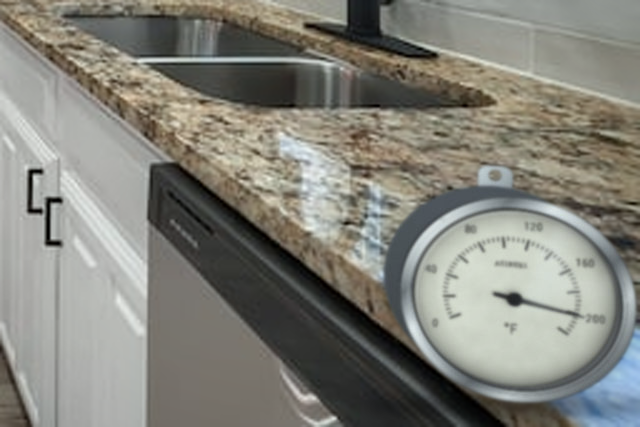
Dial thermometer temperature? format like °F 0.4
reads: °F 200
